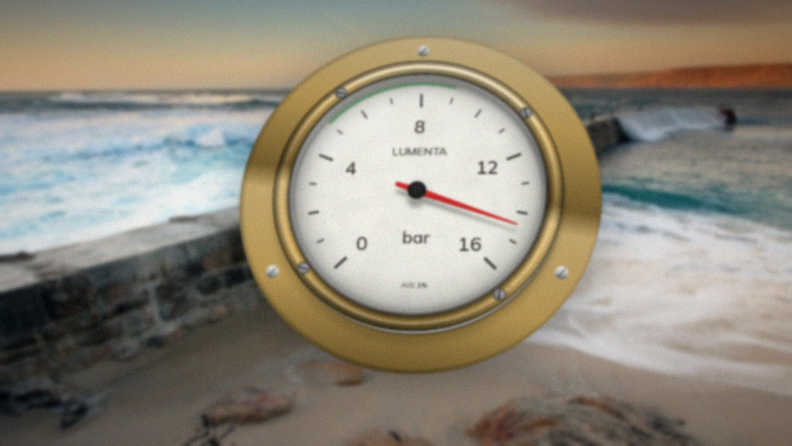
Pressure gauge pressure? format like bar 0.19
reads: bar 14.5
